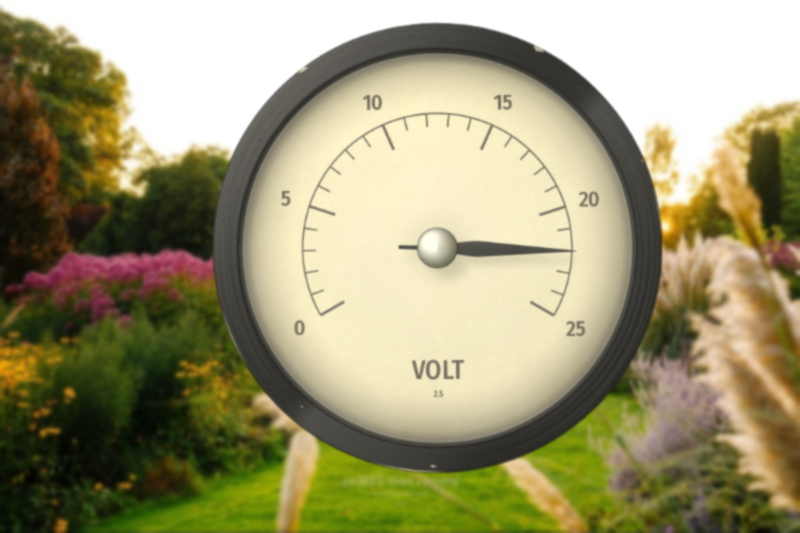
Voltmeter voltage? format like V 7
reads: V 22
